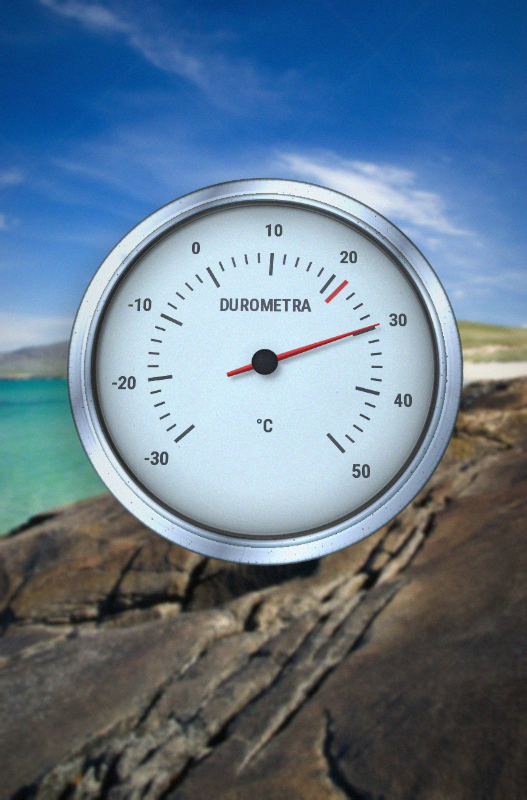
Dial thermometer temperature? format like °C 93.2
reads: °C 30
